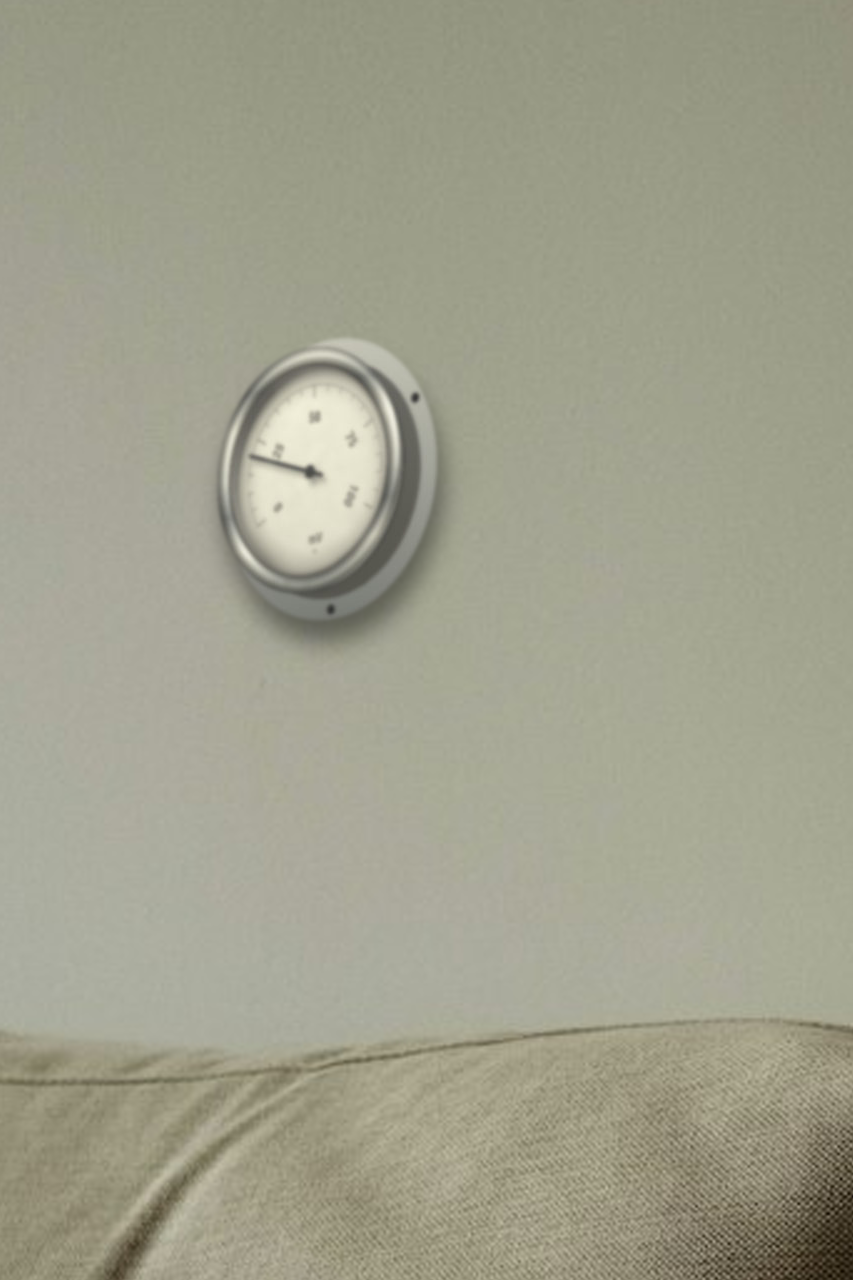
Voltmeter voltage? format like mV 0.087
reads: mV 20
